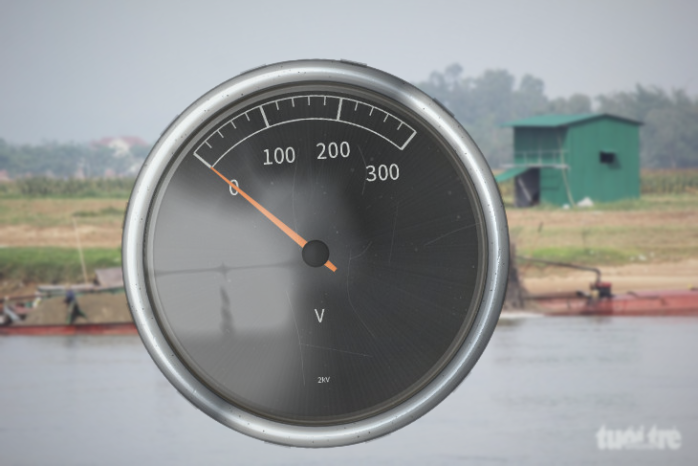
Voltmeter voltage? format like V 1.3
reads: V 0
